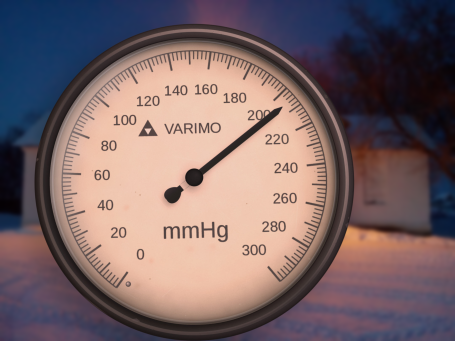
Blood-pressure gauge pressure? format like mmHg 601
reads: mmHg 206
